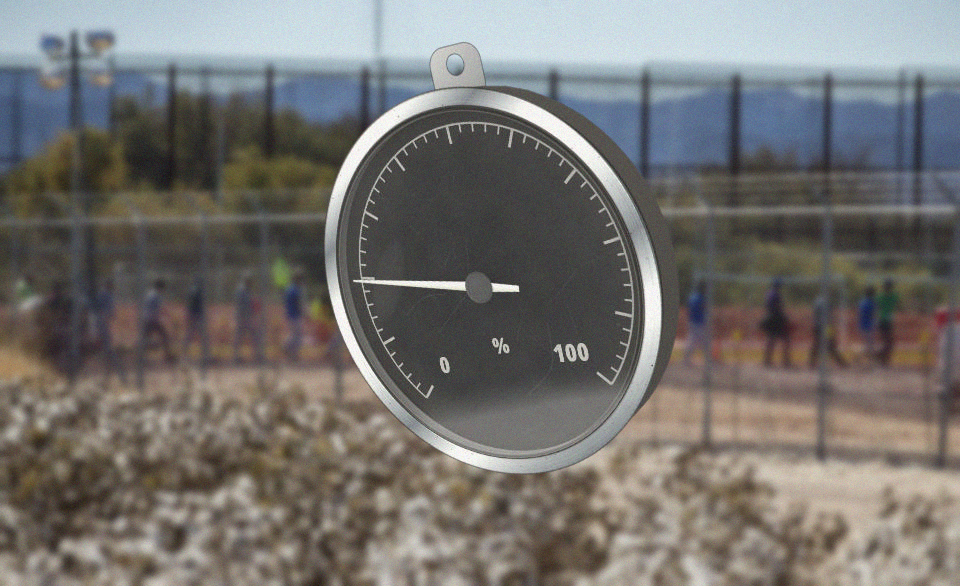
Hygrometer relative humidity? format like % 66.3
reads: % 20
